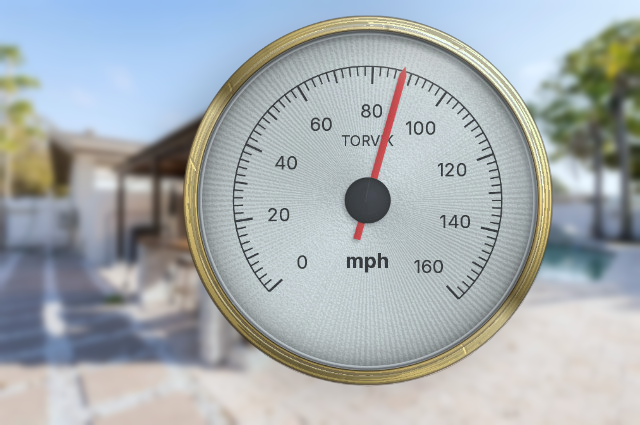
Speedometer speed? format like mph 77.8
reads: mph 88
